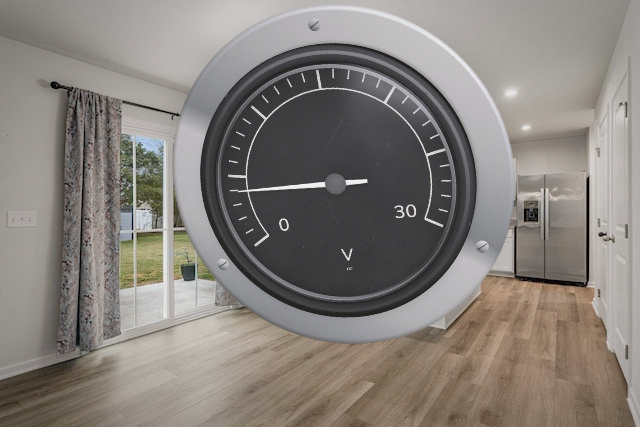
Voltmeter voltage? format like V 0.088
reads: V 4
